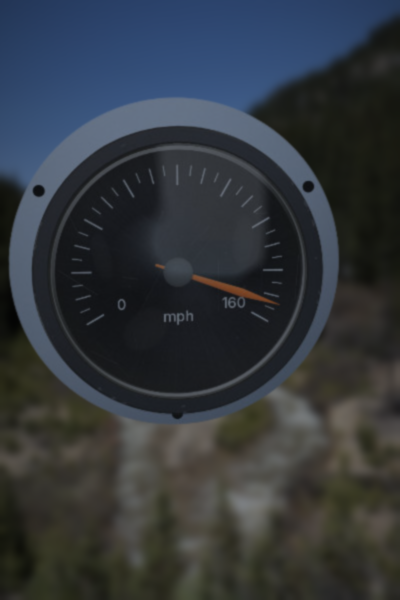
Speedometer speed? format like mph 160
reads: mph 152.5
